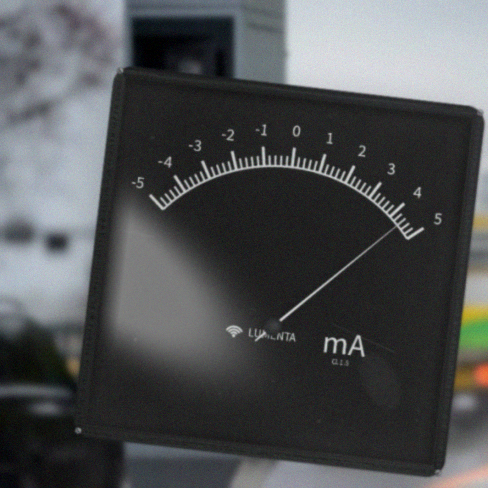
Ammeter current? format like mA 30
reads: mA 4.4
